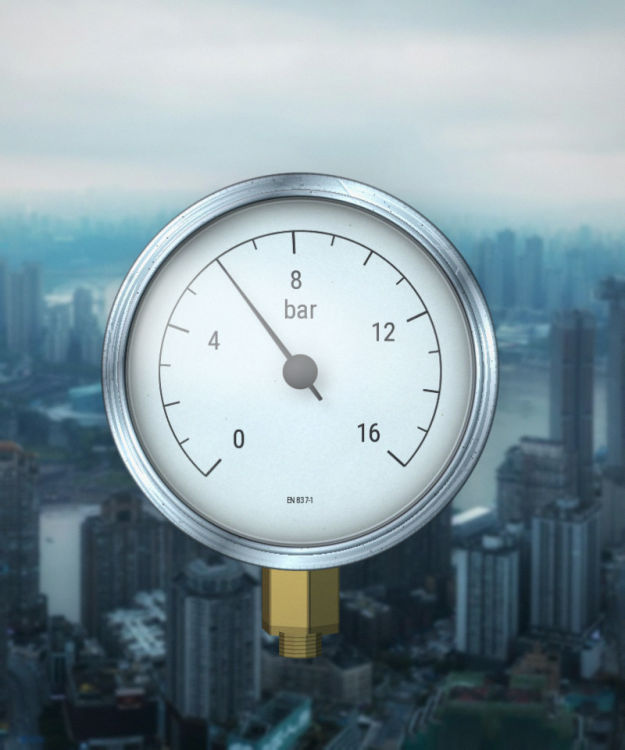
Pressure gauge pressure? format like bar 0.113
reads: bar 6
